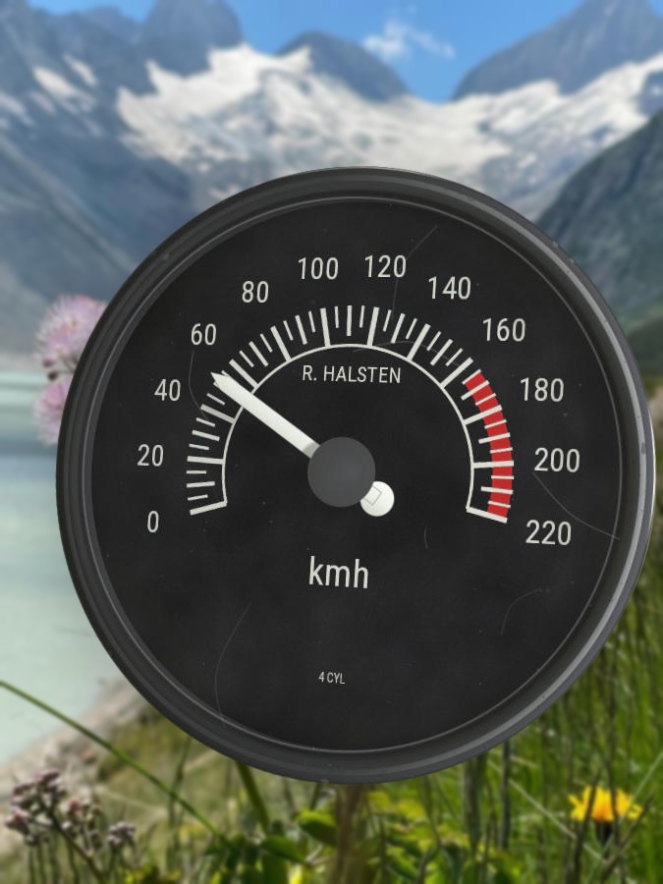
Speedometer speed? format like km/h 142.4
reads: km/h 52.5
